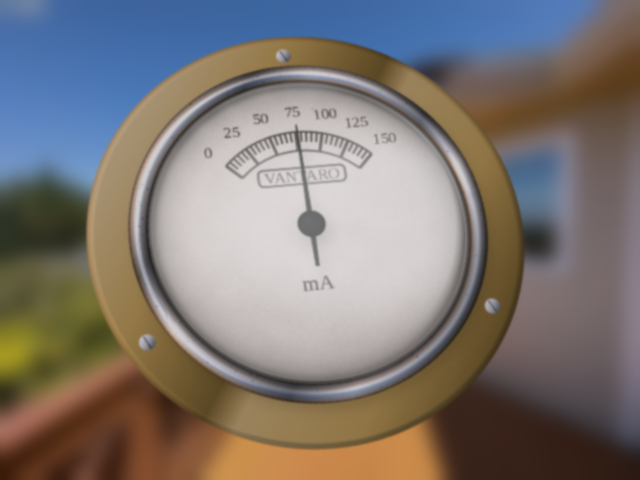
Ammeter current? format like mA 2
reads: mA 75
